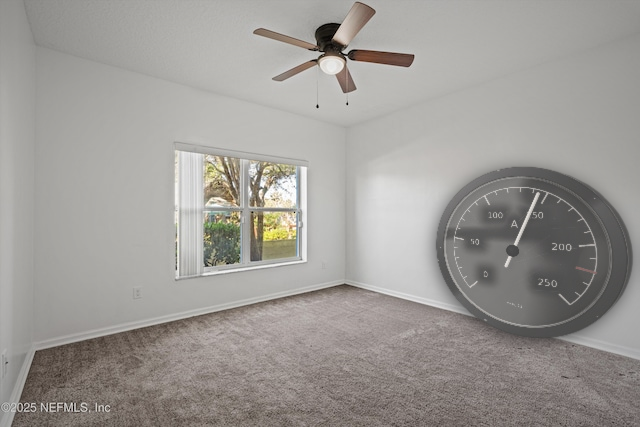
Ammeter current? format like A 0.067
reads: A 145
